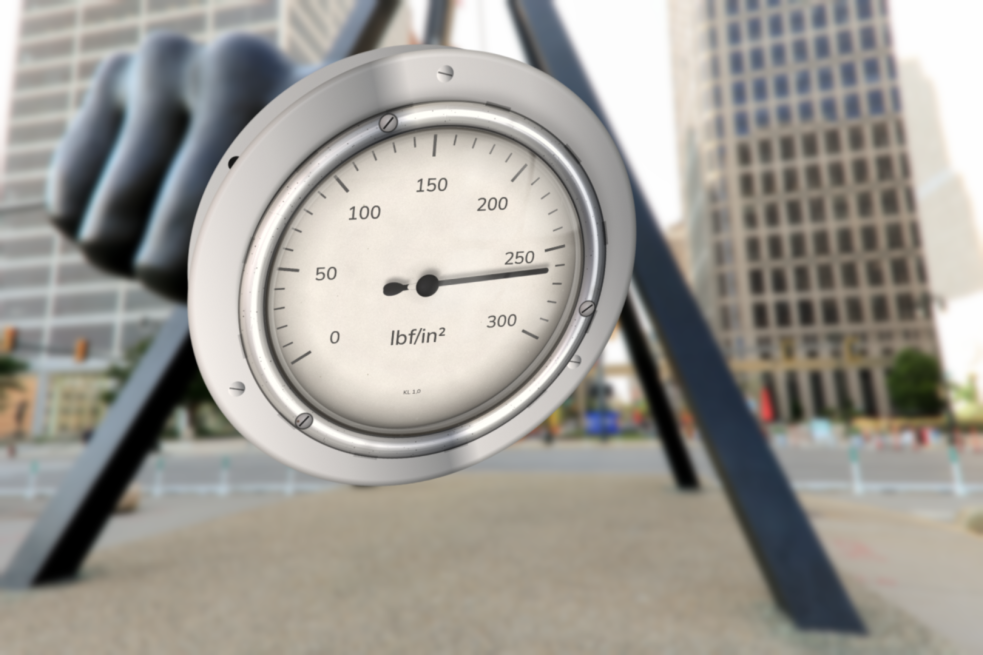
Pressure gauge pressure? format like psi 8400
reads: psi 260
